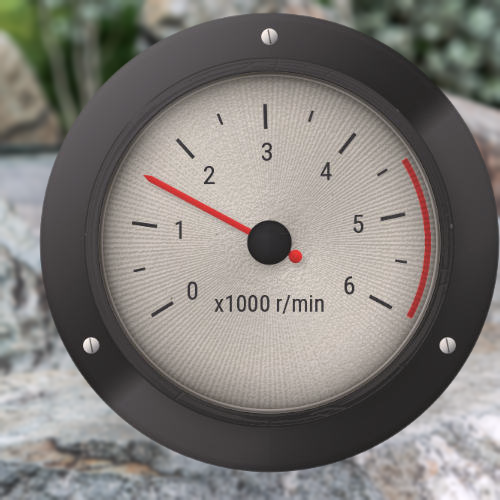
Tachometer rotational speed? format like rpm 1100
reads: rpm 1500
